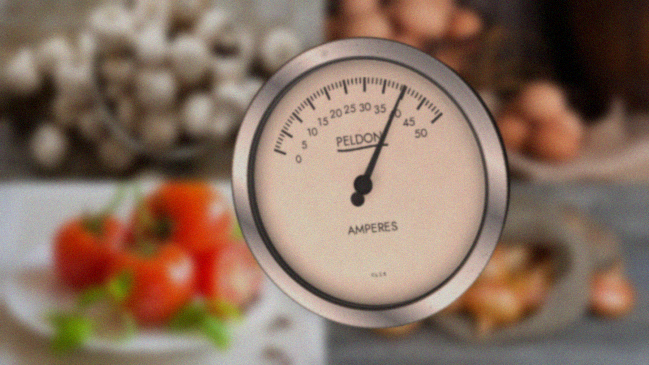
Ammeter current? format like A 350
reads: A 40
